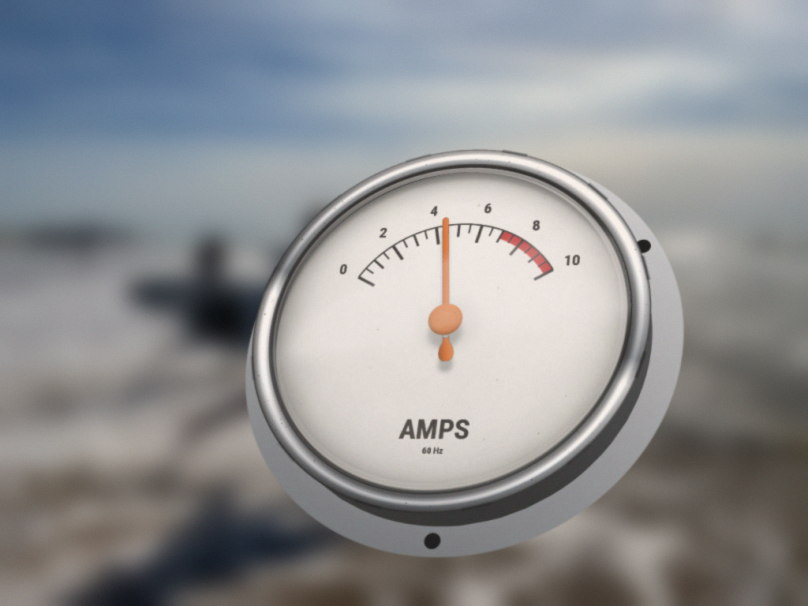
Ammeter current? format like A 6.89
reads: A 4.5
